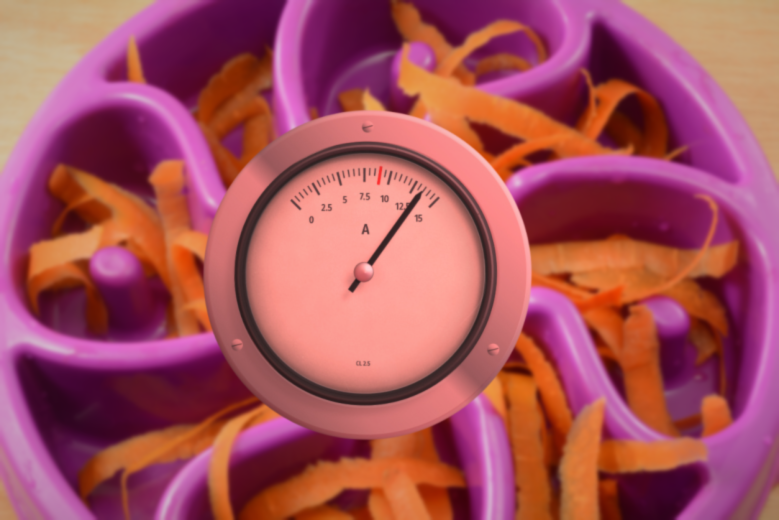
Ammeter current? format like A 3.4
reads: A 13.5
